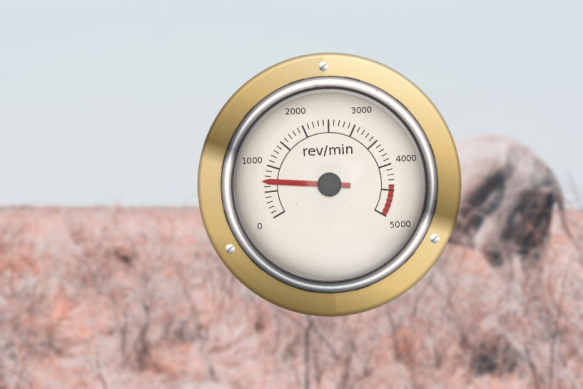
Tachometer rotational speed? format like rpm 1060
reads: rpm 700
